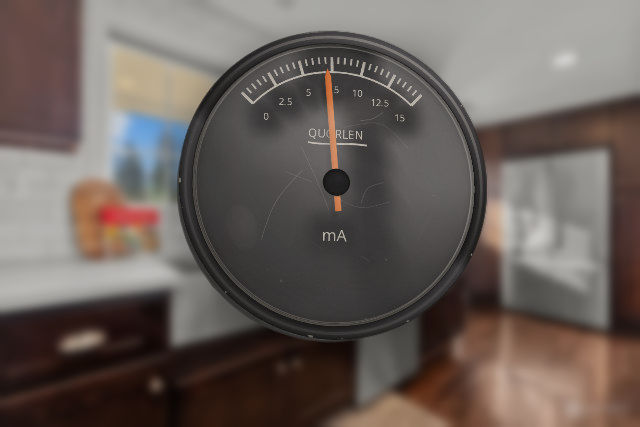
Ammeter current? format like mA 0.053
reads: mA 7
